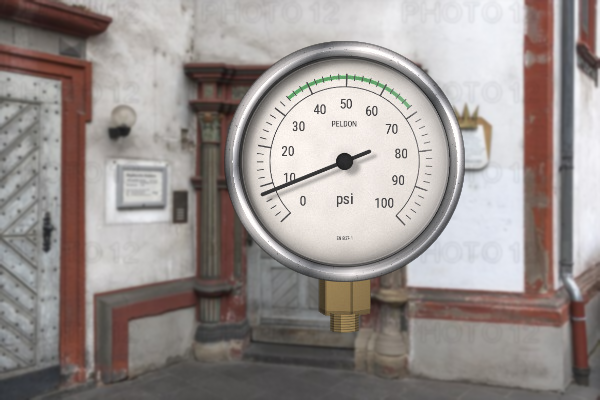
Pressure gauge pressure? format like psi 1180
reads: psi 8
